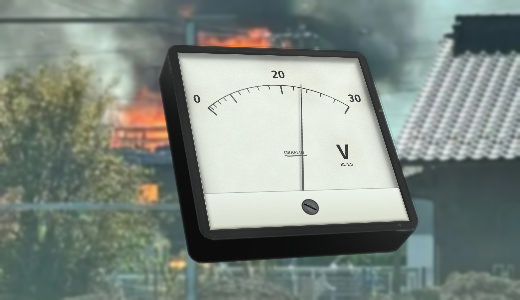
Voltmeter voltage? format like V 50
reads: V 23
